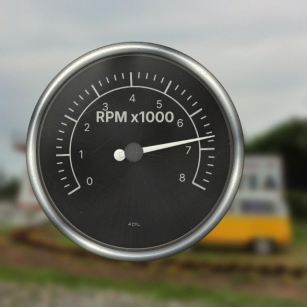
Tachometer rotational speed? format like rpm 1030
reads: rpm 6700
